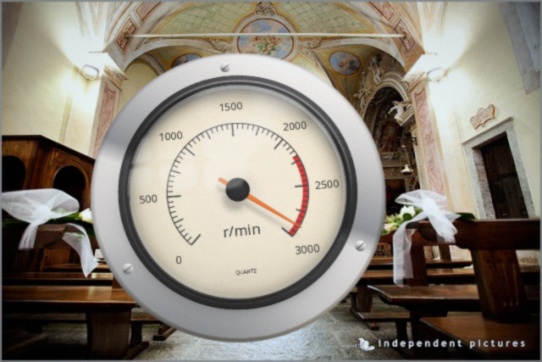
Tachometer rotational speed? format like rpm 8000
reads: rpm 2900
